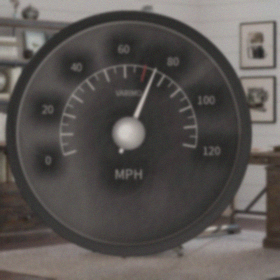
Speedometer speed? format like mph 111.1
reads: mph 75
